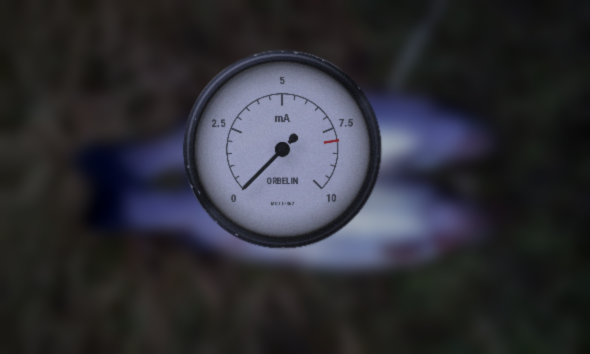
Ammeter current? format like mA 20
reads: mA 0
